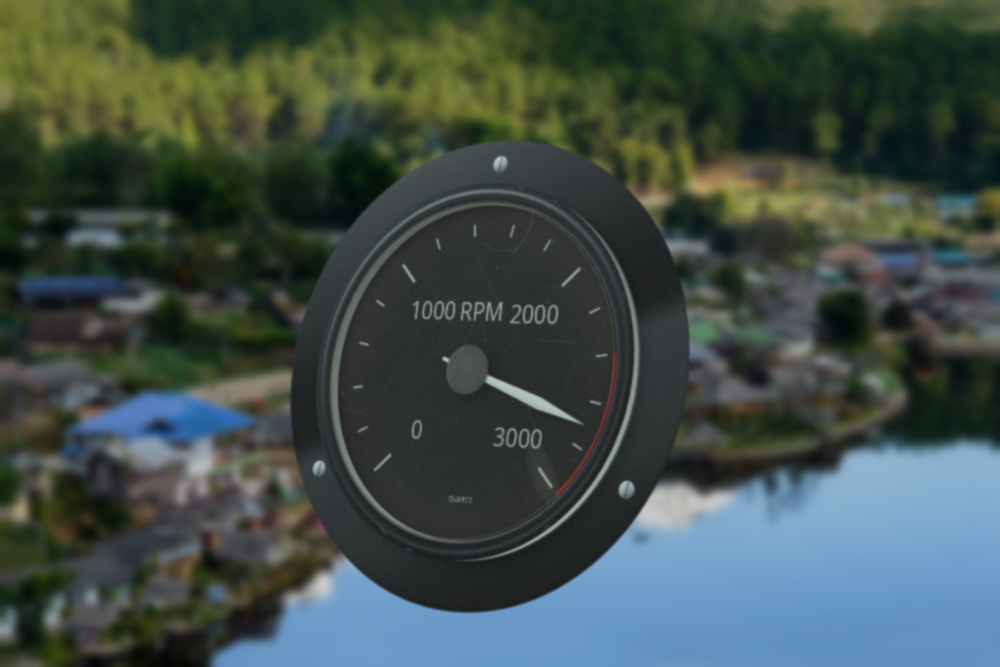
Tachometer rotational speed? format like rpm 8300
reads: rpm 2700
